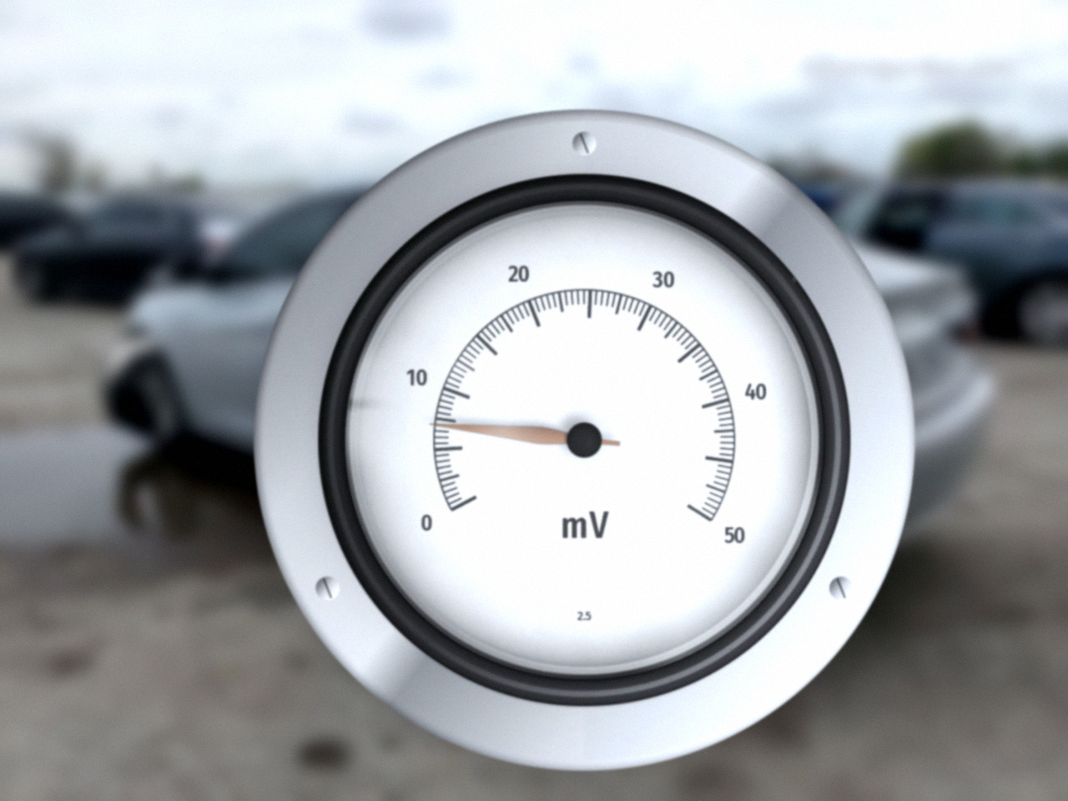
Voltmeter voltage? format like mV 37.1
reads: mV 7
